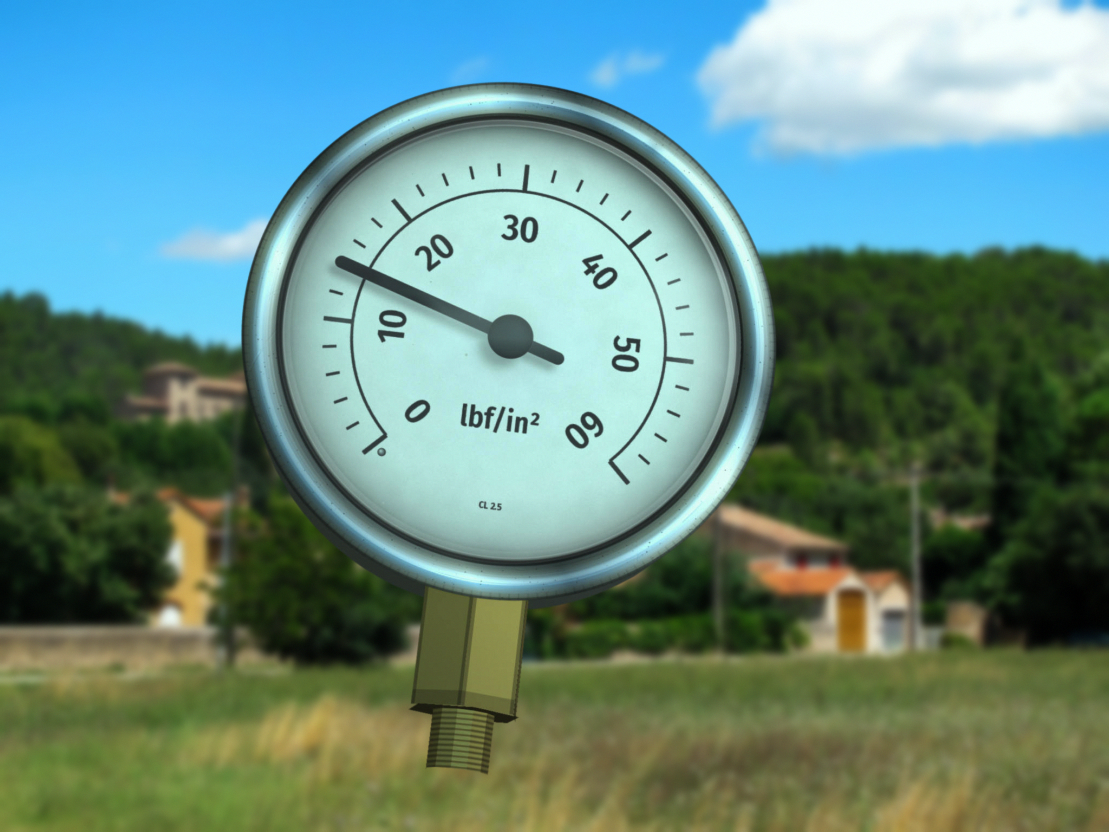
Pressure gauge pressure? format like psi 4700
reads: psi 14
